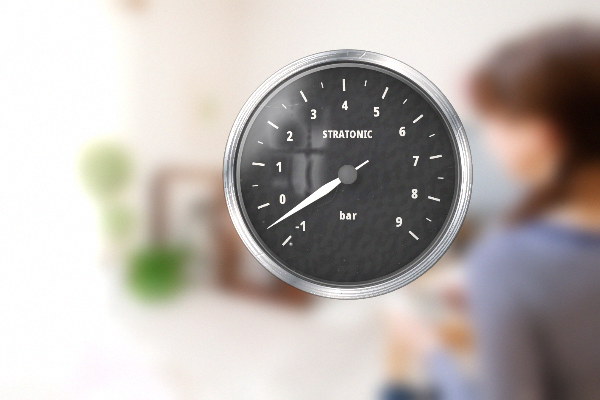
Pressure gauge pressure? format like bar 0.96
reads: bar -0.5
